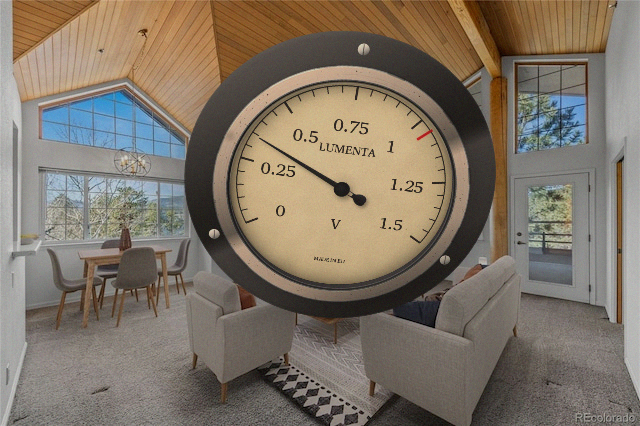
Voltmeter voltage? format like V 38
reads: V 0.35
